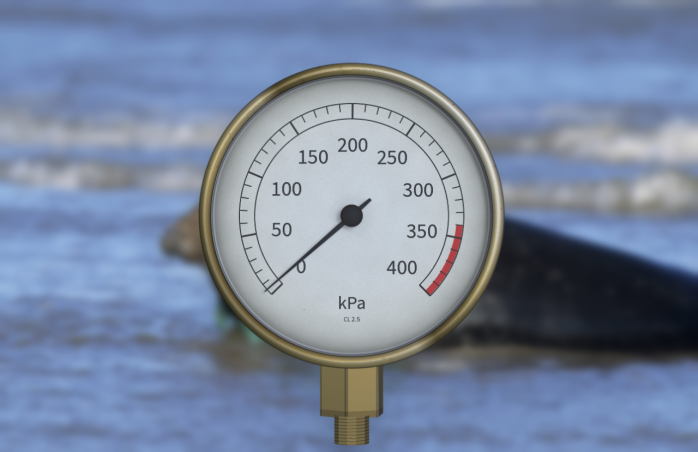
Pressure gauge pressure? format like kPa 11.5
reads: kPa 5
